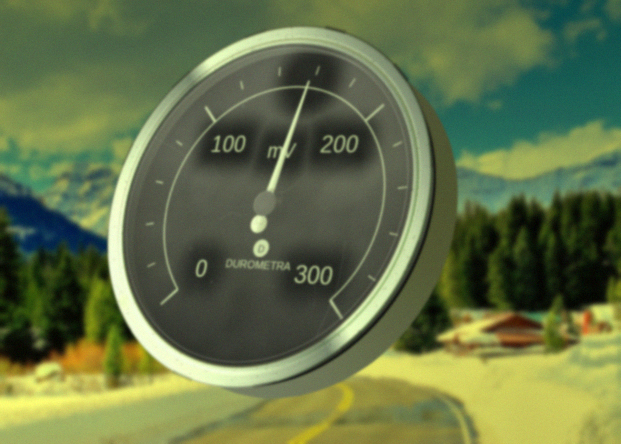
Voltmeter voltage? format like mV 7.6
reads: mV 160
